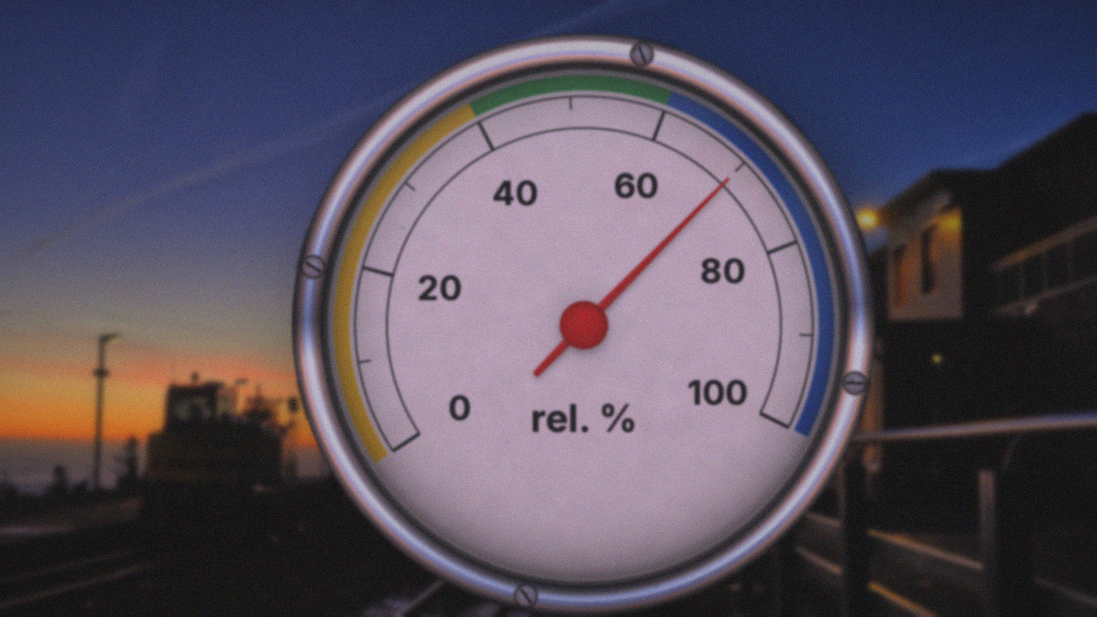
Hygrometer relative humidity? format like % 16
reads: % 70
